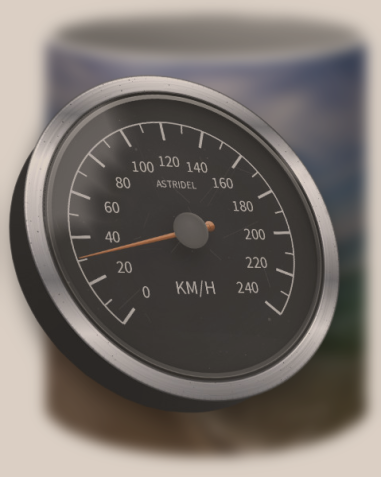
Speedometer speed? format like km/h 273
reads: km/h 30
